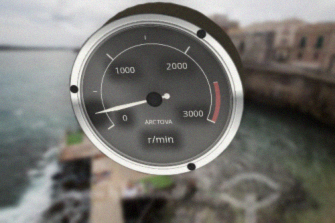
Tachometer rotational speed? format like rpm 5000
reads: rpm 250
